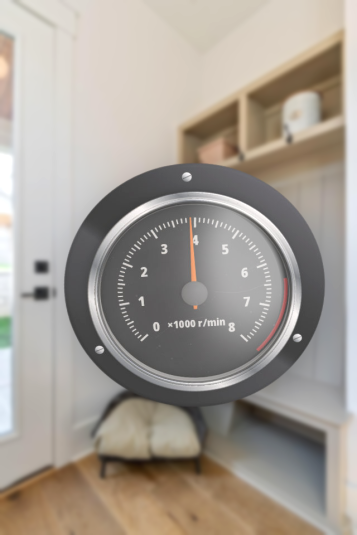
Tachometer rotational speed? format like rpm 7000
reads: rpm 3900
